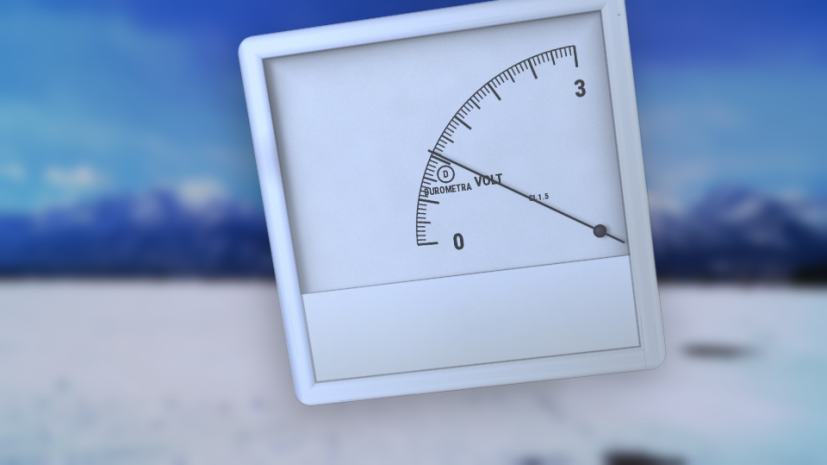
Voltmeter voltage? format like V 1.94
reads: V 1.05
